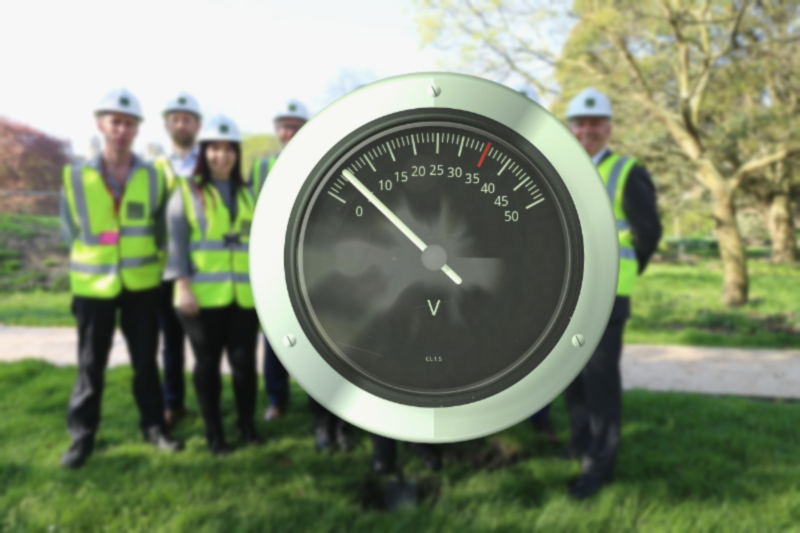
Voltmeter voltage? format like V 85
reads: V 5
